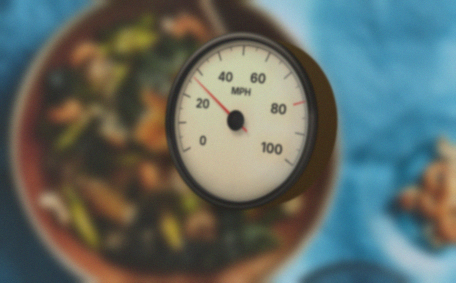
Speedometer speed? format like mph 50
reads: mph 27.5
